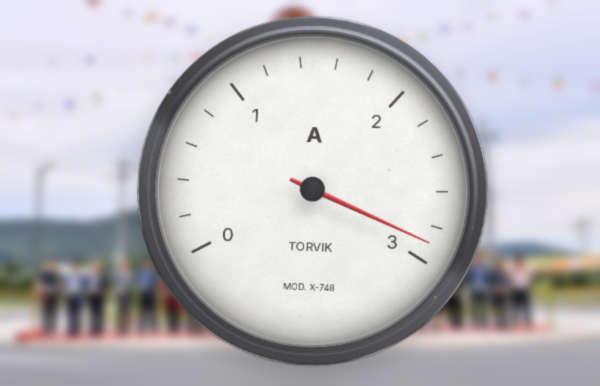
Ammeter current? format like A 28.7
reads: A 2.9
